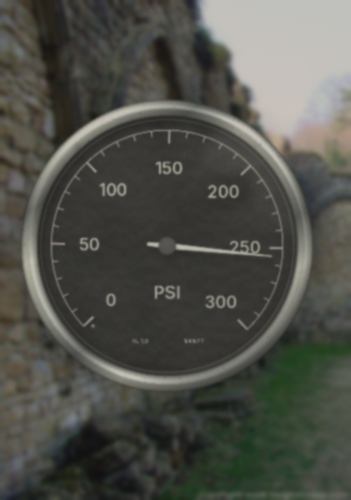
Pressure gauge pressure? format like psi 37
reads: psi 255
